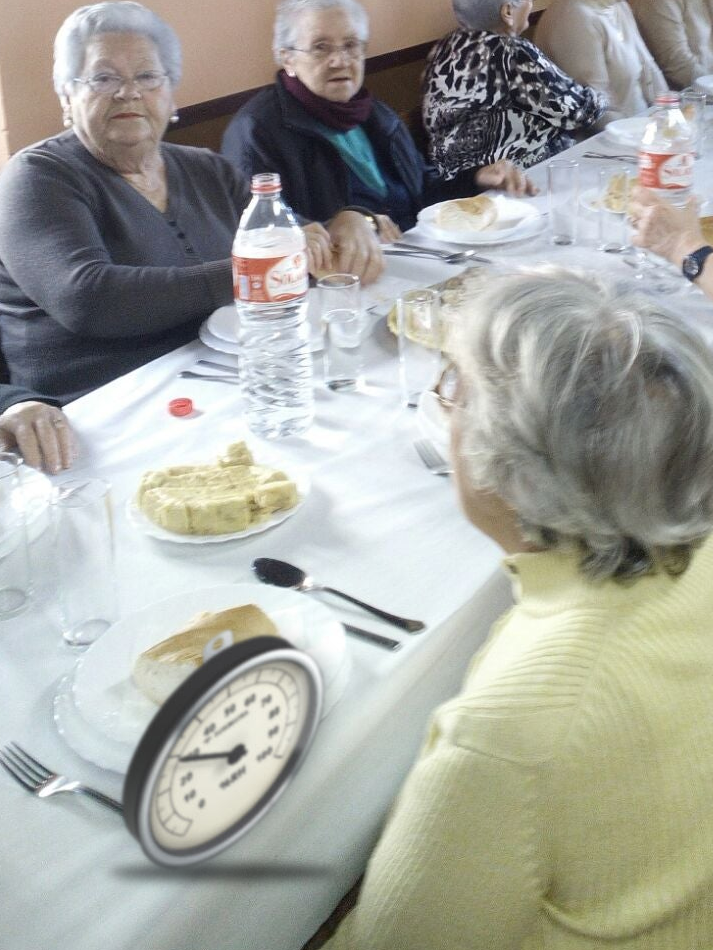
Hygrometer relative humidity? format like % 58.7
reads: % 30
